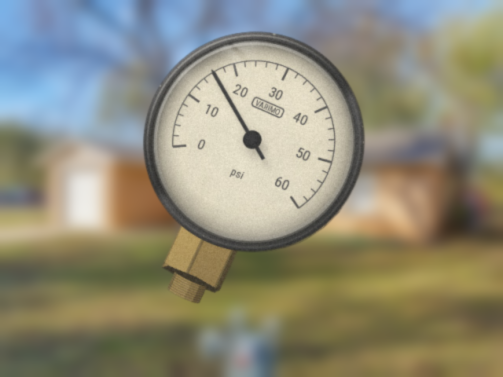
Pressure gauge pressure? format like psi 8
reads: psi 16
